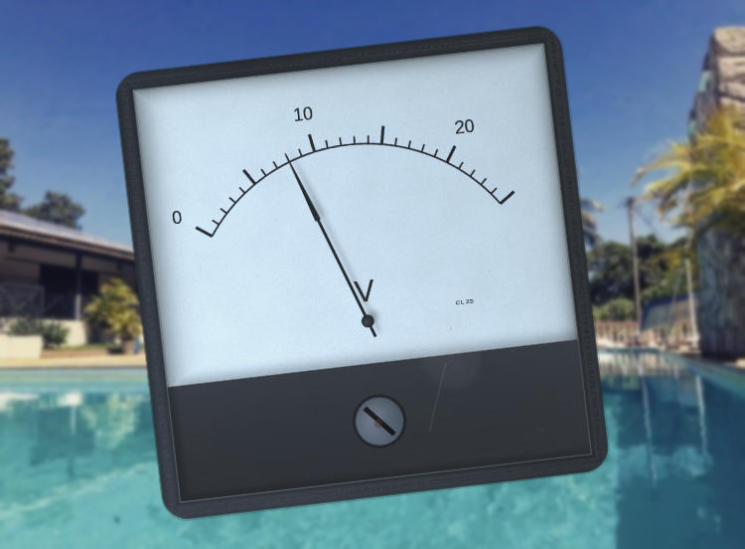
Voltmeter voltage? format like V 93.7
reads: V 8
